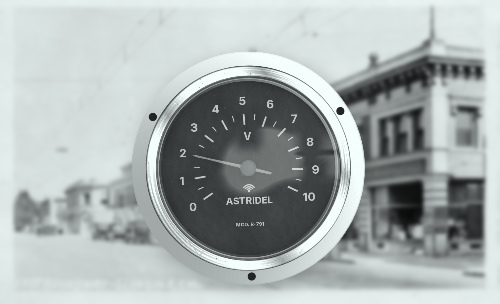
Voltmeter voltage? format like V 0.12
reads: V 2
